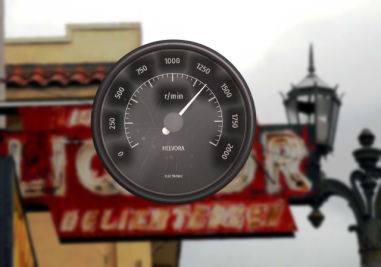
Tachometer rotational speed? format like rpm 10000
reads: rpm 1350
